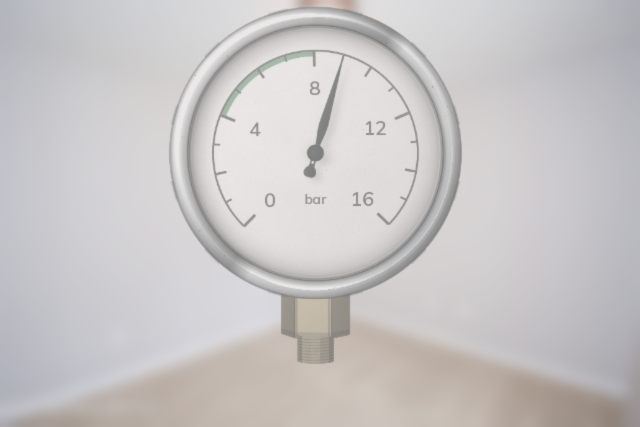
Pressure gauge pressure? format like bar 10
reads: bar 9
